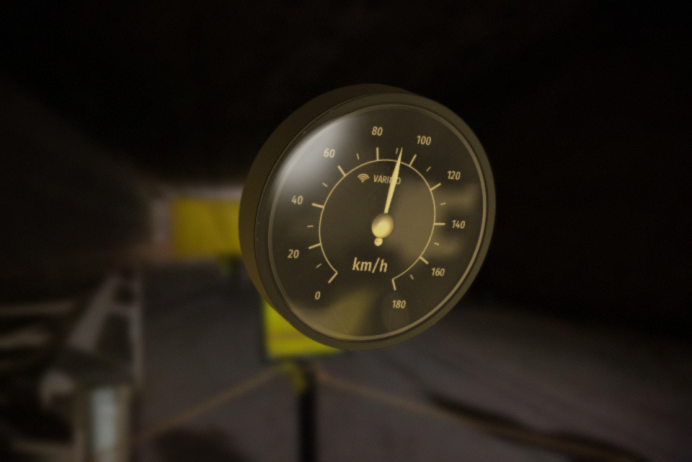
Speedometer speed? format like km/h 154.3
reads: km/h 90
